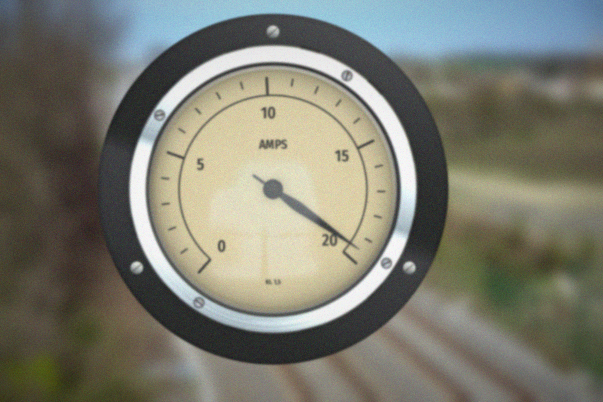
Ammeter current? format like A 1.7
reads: A 19.5
